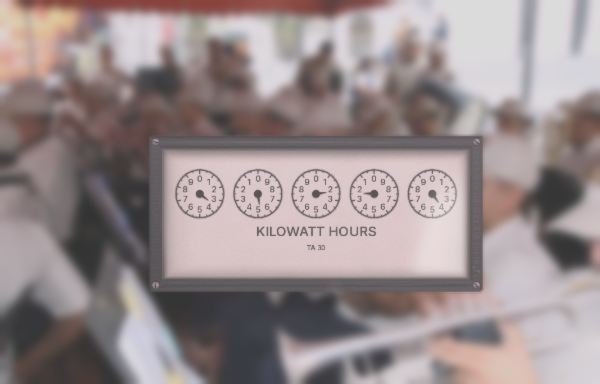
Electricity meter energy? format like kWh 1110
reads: kWh 35224
